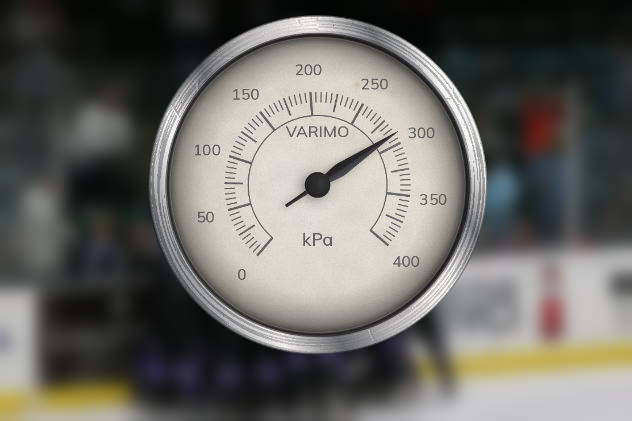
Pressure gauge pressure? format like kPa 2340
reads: kPa 290
